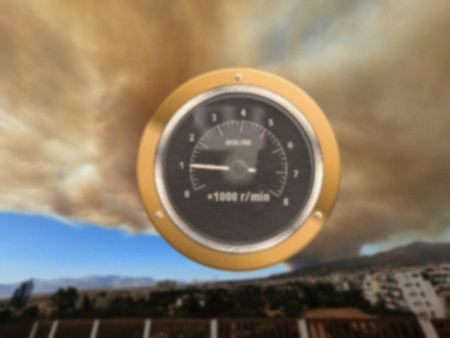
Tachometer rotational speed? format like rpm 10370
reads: rpm 1000
